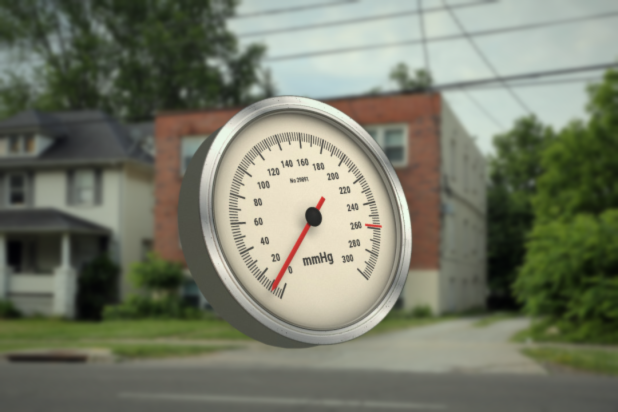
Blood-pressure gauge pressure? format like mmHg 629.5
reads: mmHg 10
